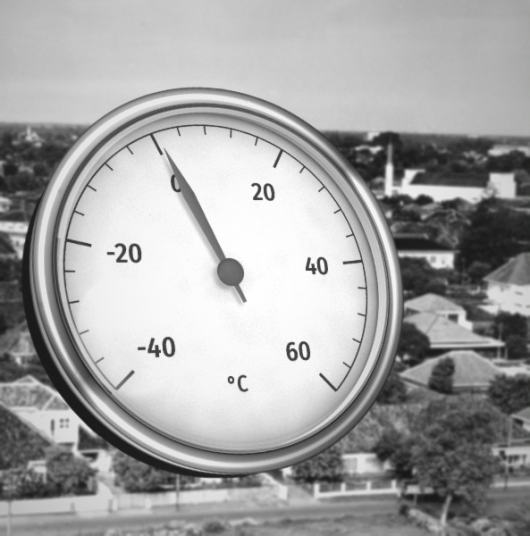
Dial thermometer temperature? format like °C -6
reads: °C 0
